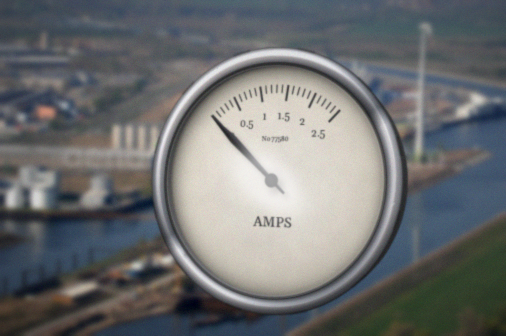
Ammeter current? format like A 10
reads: A 0
